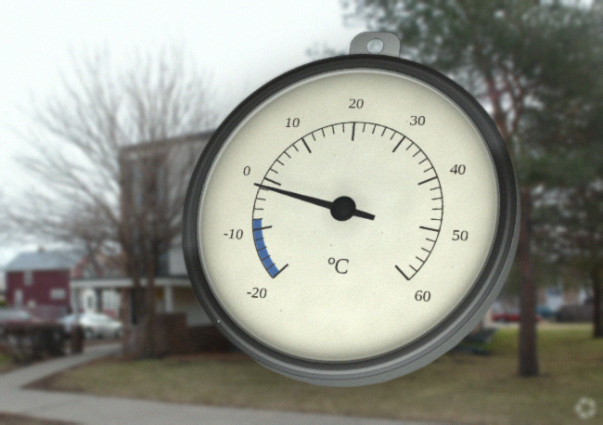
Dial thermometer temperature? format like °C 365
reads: °C -2
